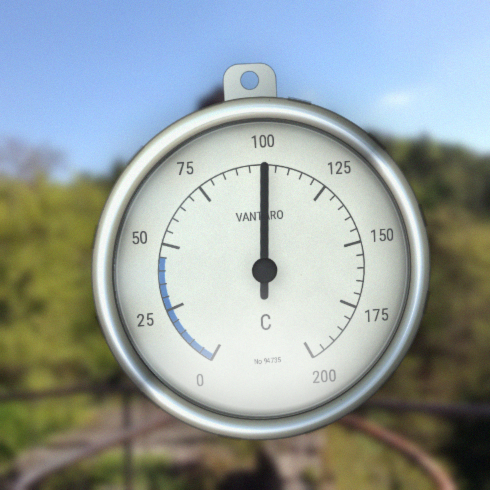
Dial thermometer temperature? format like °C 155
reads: °C 100
